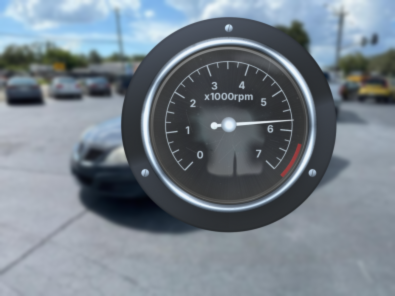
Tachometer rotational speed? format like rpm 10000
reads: rpm 5750
